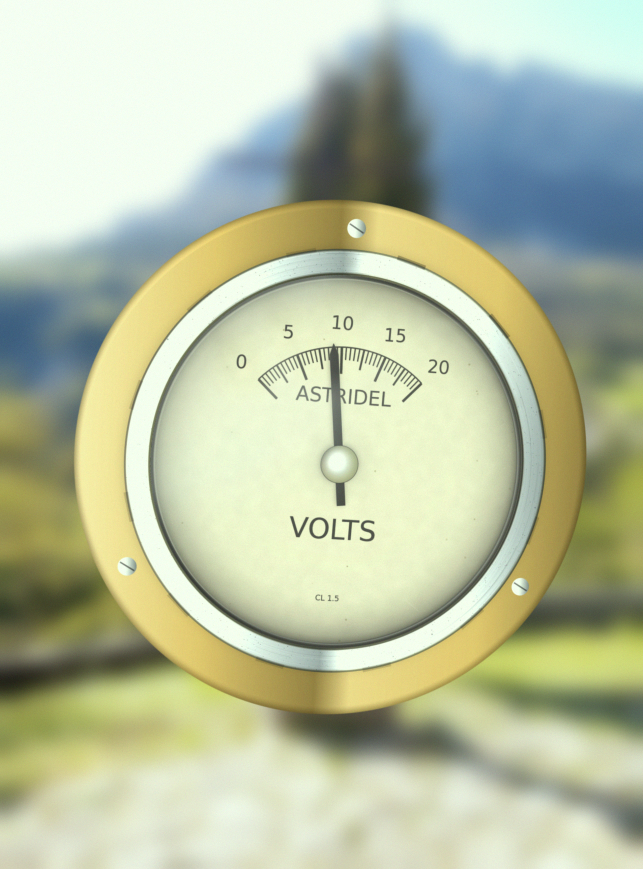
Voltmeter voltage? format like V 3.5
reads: V 9
